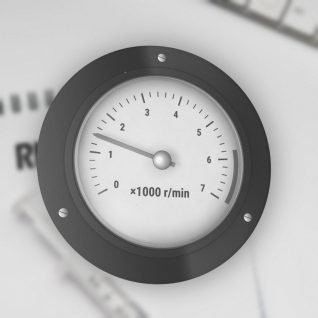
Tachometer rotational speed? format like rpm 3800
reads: rpm 1400
